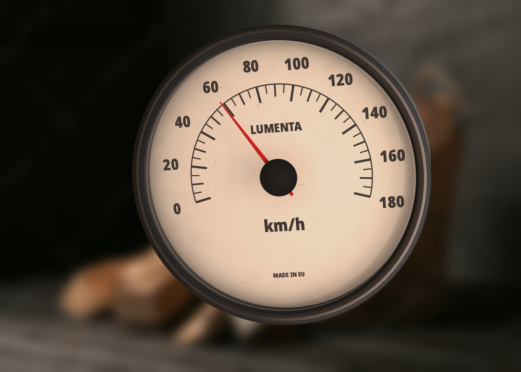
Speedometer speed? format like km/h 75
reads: km/h 60
